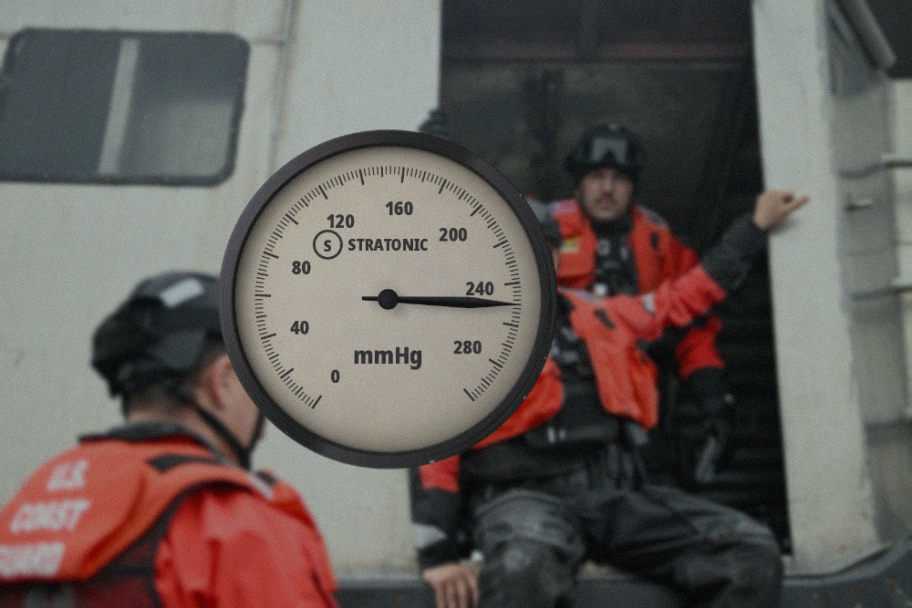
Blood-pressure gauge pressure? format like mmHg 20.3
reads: mmHg 250
